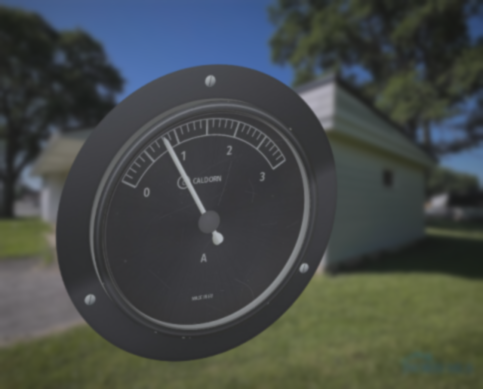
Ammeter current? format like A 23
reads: A 0.8
